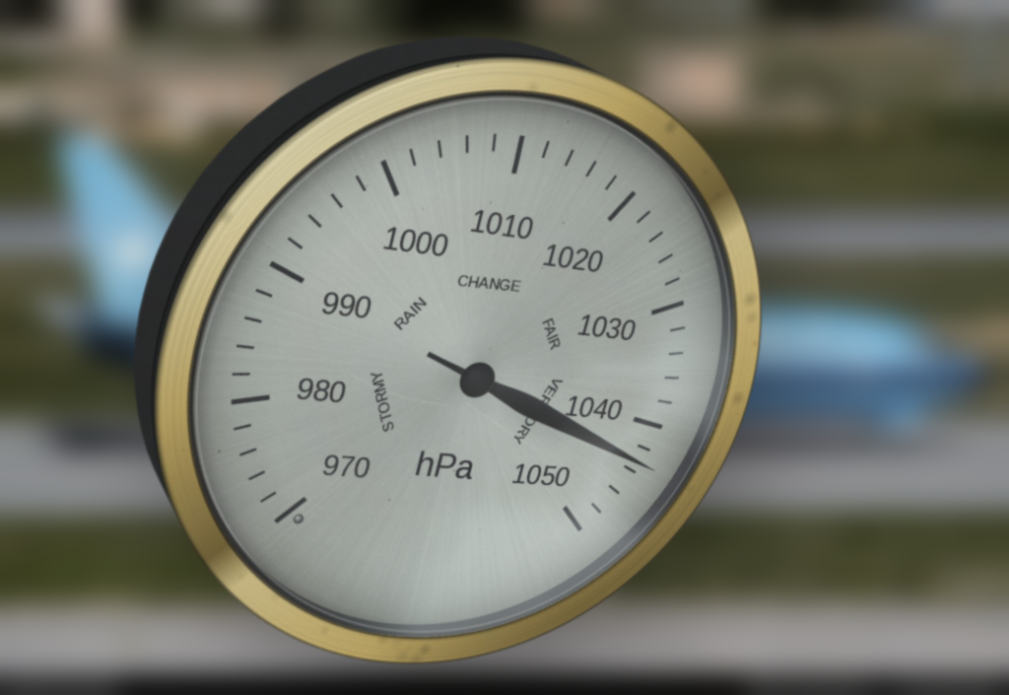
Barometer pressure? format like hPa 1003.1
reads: hPa 1043
